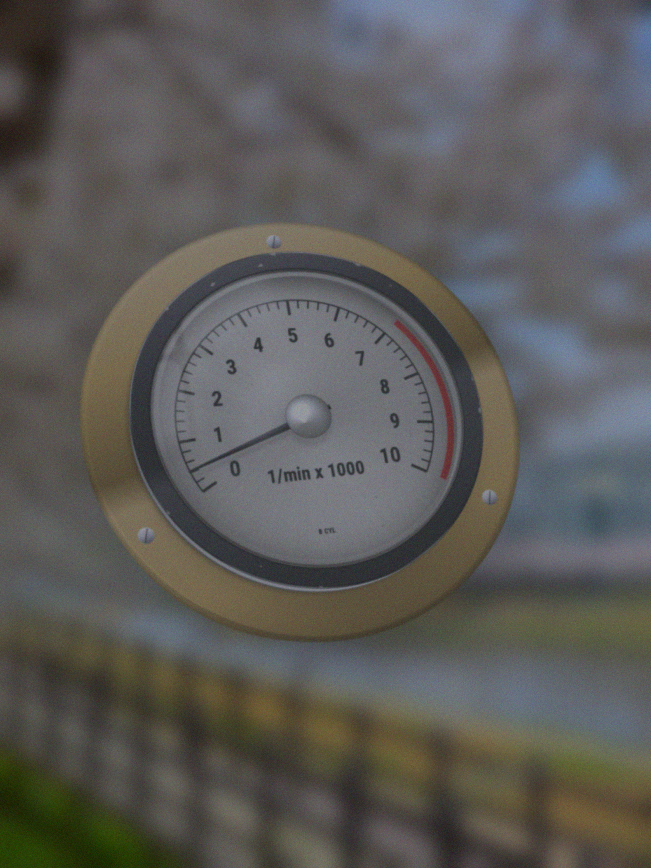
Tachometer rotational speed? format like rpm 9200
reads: rpm 400
